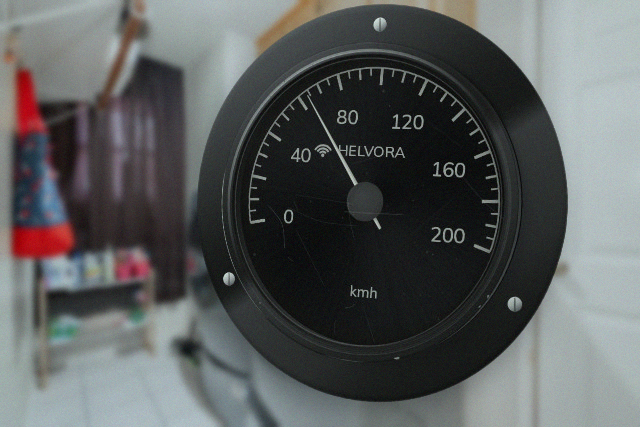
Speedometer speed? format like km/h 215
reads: km/h 65
